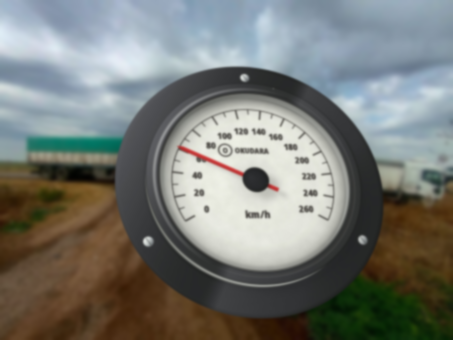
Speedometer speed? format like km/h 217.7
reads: km/h 60
